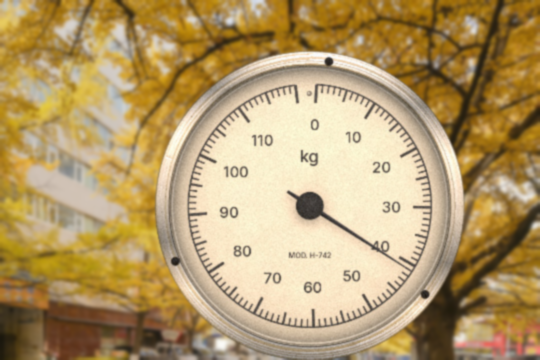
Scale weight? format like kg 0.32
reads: kg 41
